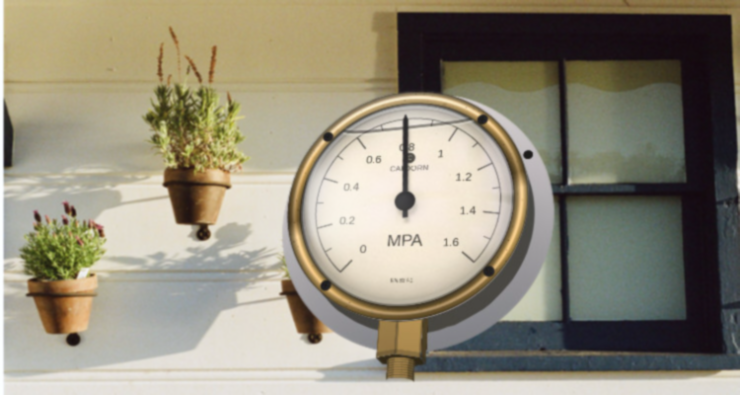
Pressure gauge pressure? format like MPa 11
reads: MPa 0.8
